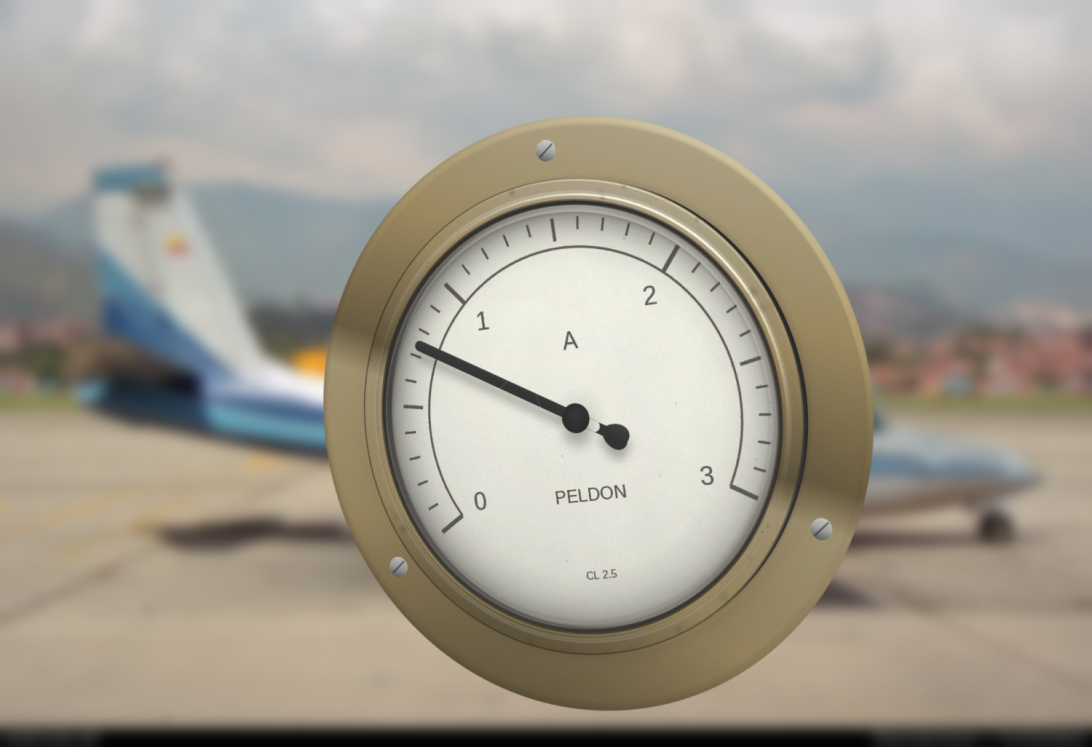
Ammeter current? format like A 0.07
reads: A 0.75
